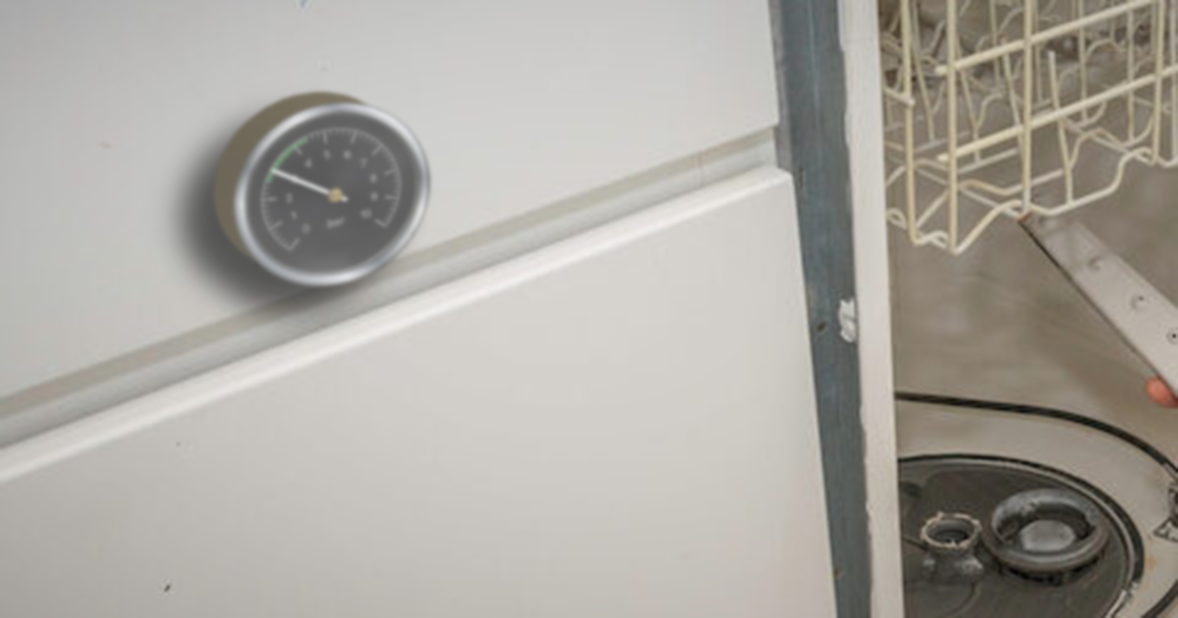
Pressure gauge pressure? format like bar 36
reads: bar 3
